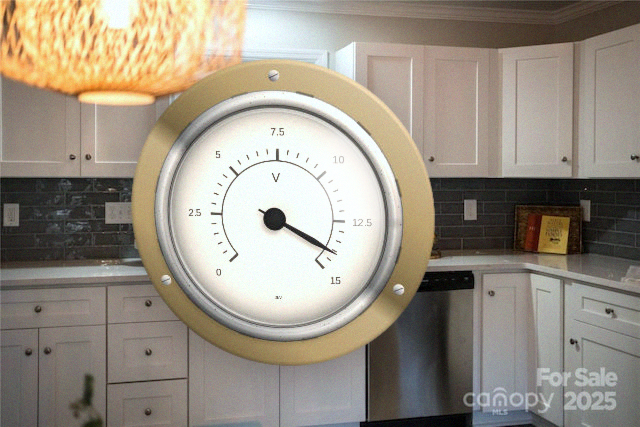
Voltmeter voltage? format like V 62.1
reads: V 14
